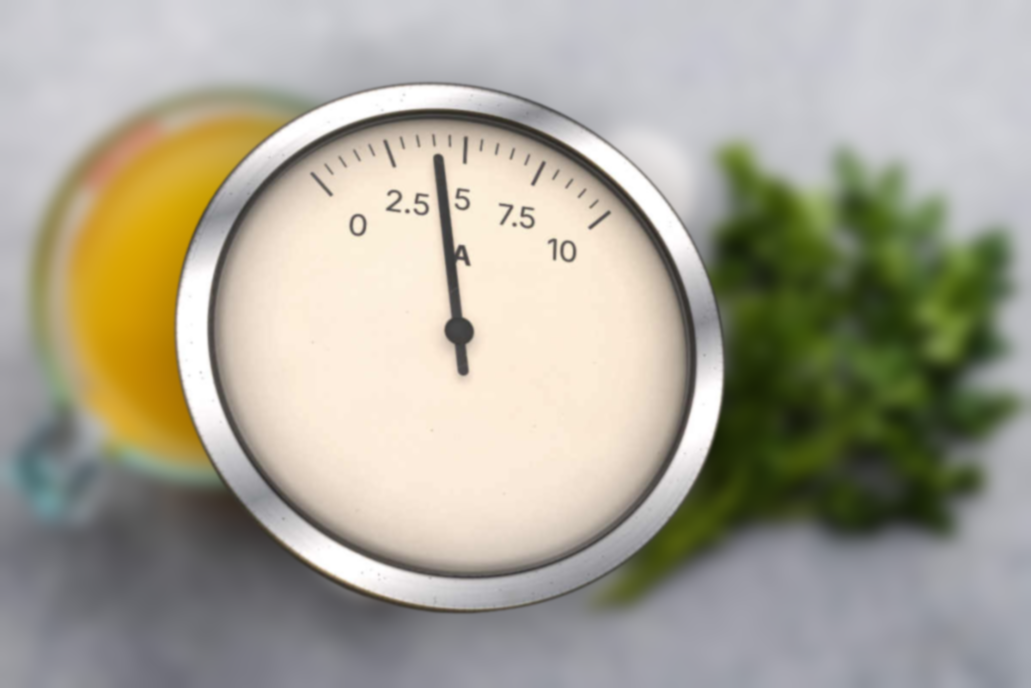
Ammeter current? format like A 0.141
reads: A 4
